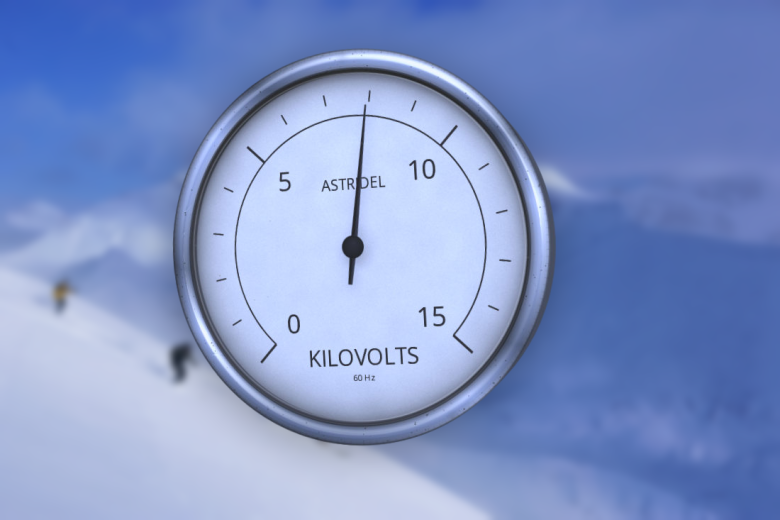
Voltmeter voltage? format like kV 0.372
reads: kV 8
